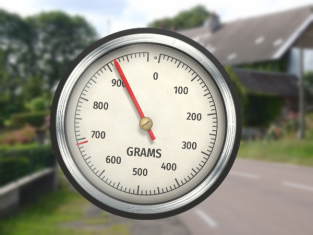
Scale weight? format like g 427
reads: g 920
